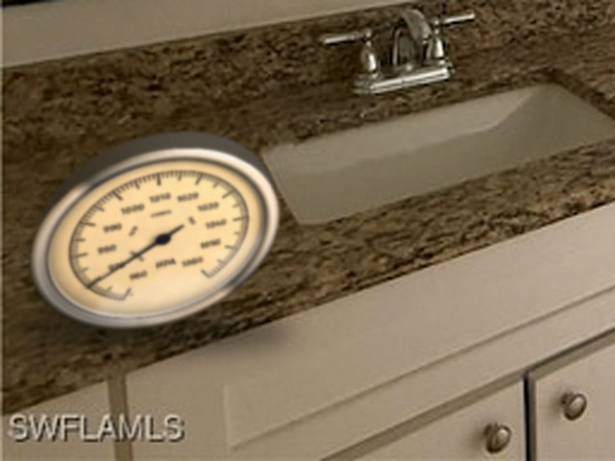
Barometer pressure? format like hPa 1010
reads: hPa 970
